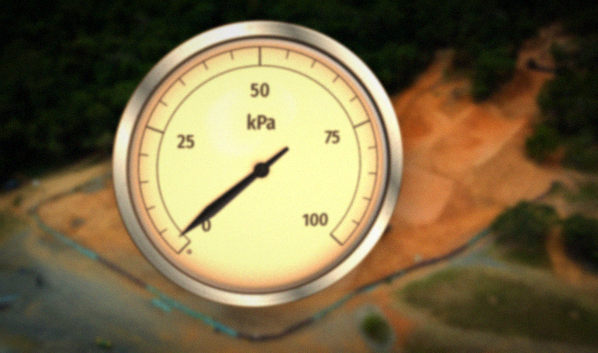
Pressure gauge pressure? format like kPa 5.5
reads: kPa 2.5
